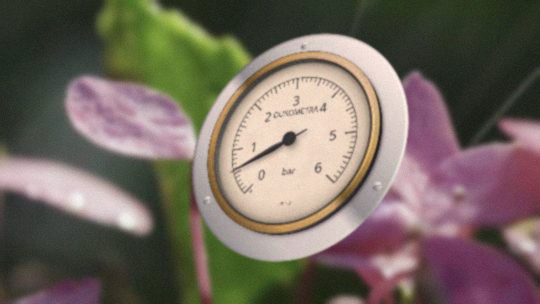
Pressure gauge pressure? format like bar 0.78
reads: bar 0.5
